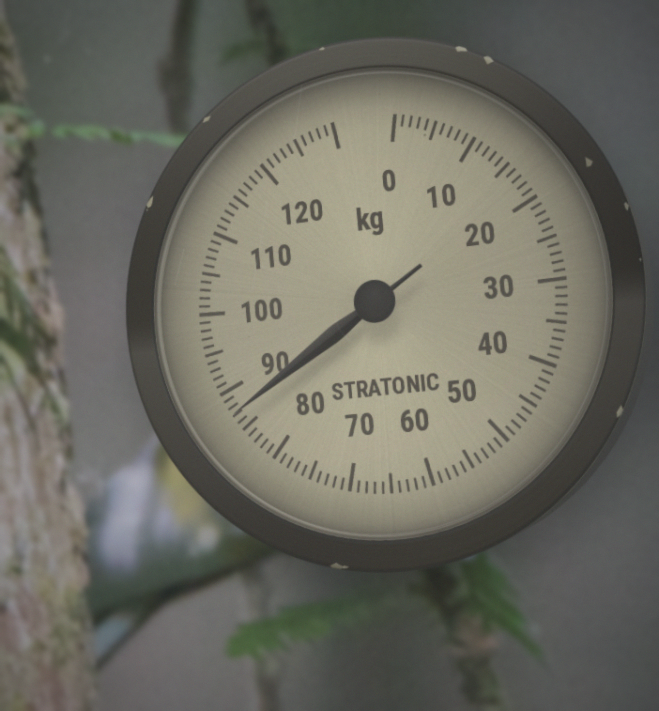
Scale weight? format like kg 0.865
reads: kg 87
